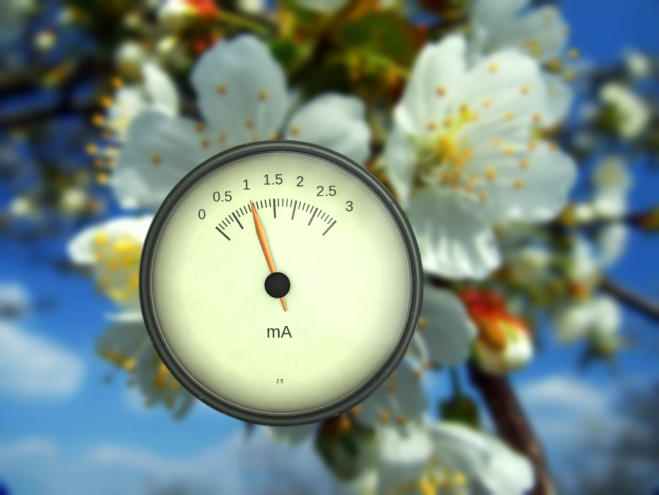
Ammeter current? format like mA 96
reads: mA 1
